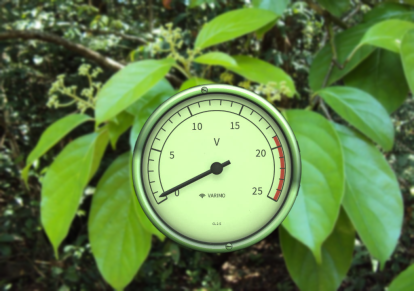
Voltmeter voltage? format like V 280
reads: V 0.5
